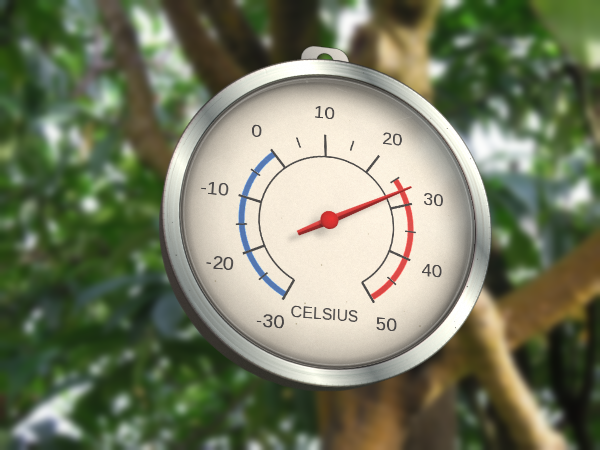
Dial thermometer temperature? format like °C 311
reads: °C 27.5
